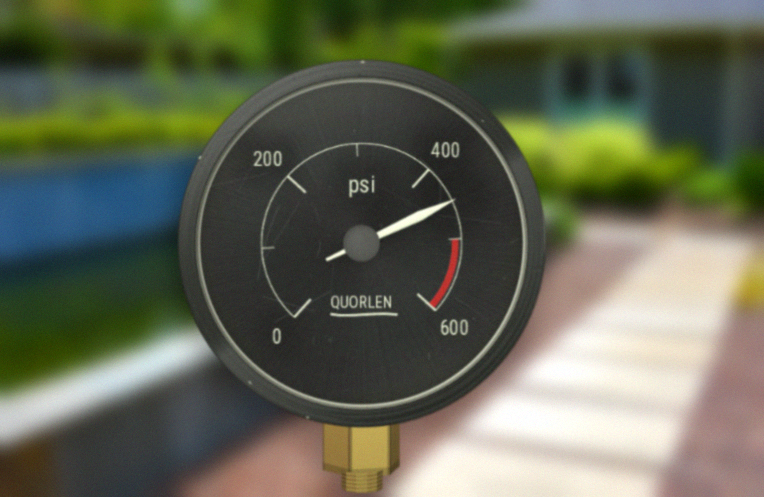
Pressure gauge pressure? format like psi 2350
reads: psi 450
